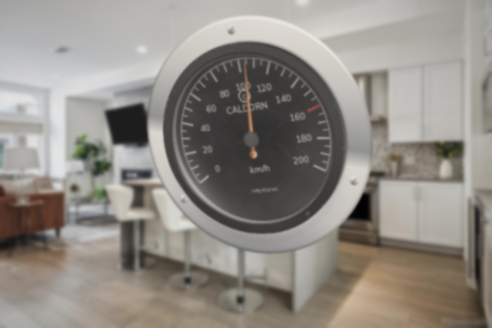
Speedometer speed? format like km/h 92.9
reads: km/h 105
